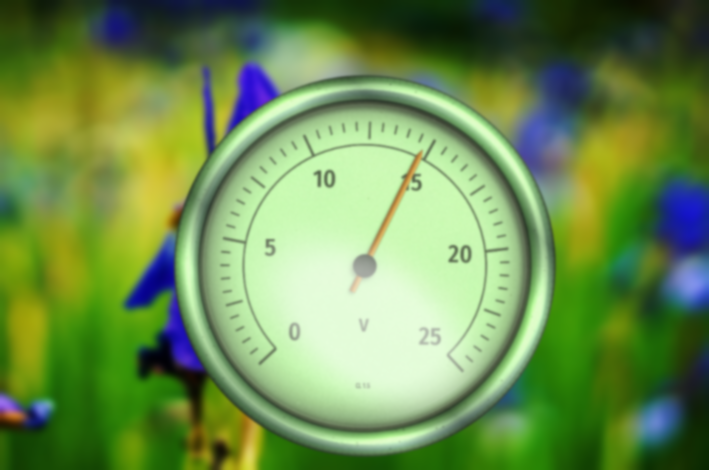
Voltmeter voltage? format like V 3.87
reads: V 14.75
